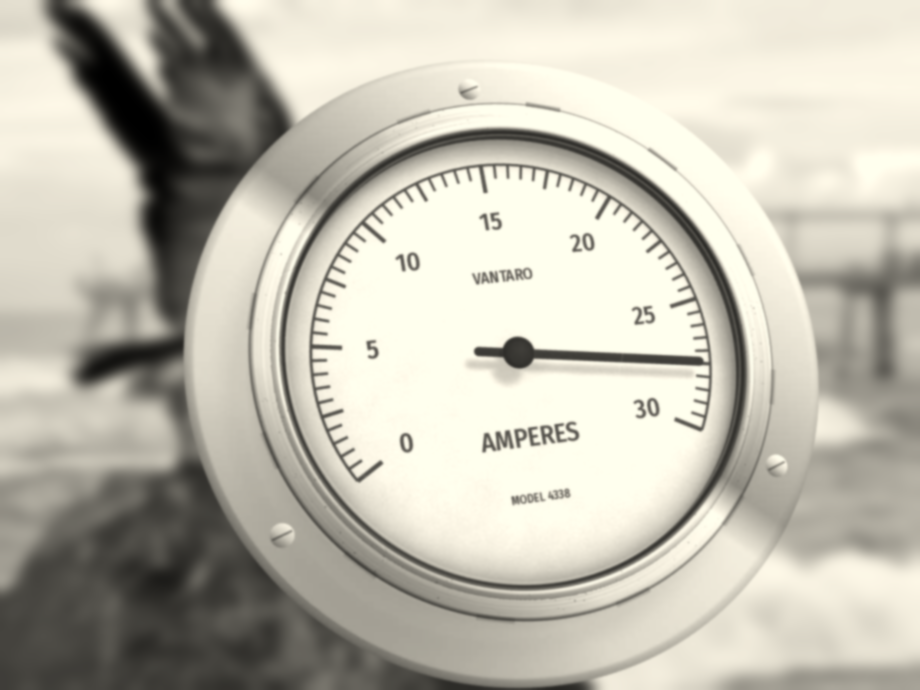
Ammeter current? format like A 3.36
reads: A 27.5
